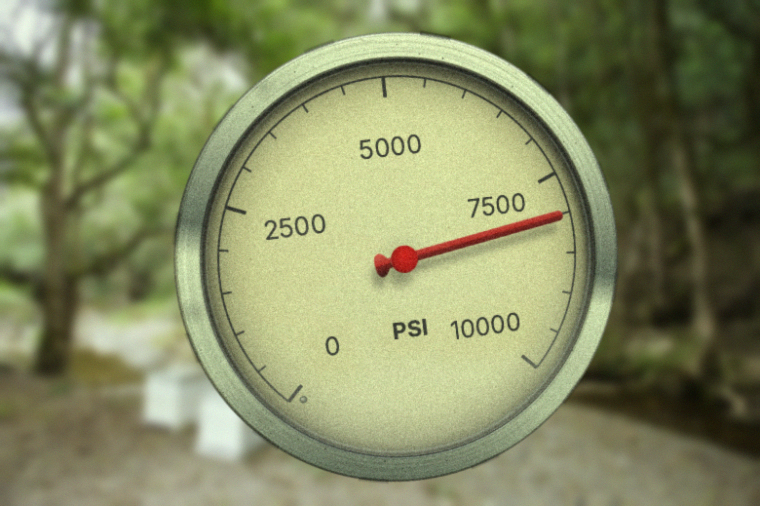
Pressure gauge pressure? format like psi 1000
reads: psi 8000
